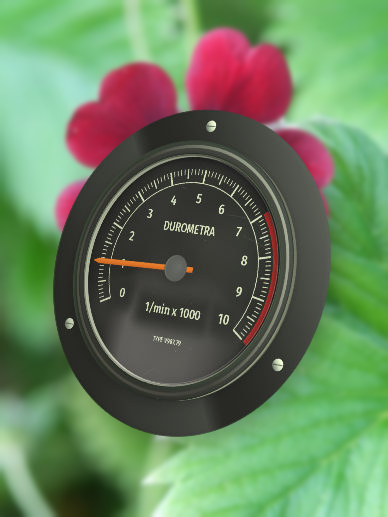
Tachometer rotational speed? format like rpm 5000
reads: rpm 1000
